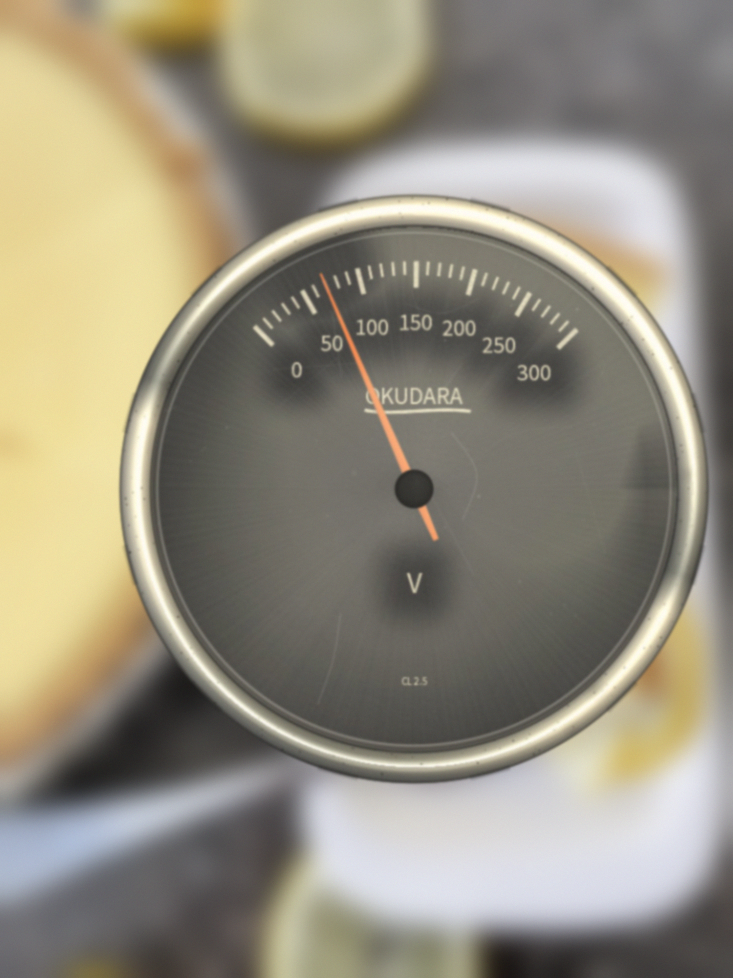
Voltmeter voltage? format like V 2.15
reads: V 70
